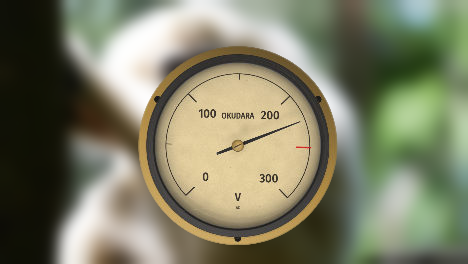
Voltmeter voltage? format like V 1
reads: V 225
